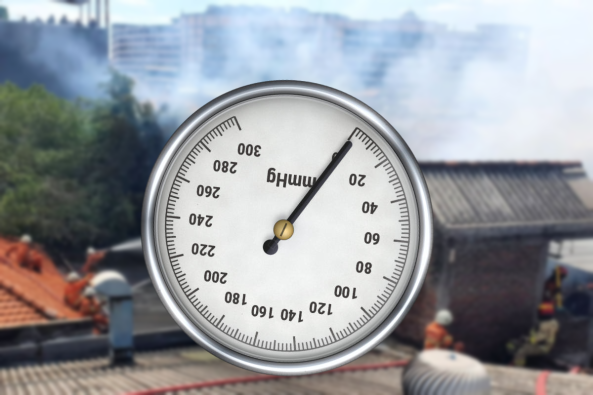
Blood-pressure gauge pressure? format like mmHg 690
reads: mmHg 2
